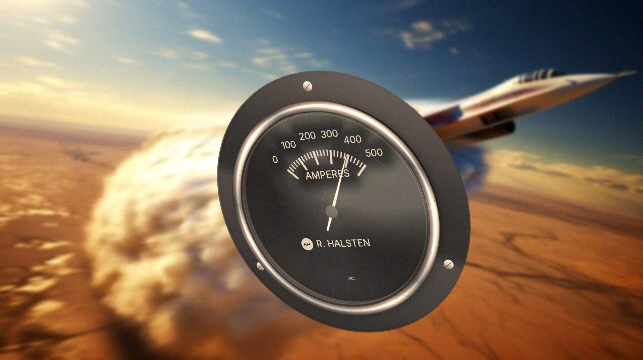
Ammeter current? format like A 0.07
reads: A 400
